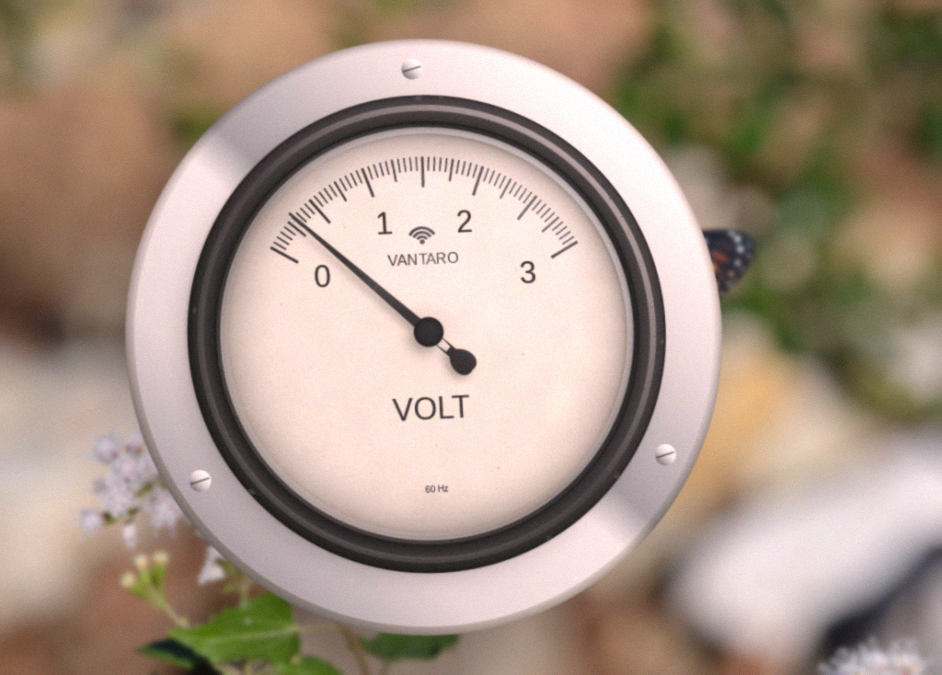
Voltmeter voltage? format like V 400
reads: V 0.3
